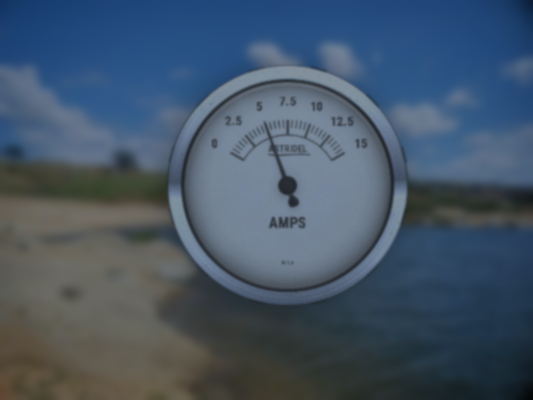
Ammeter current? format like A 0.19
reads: A 5
